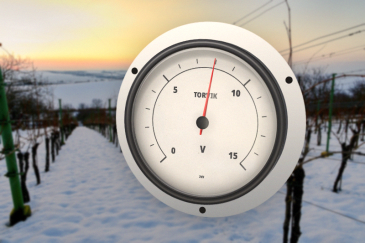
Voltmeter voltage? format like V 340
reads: V 8
